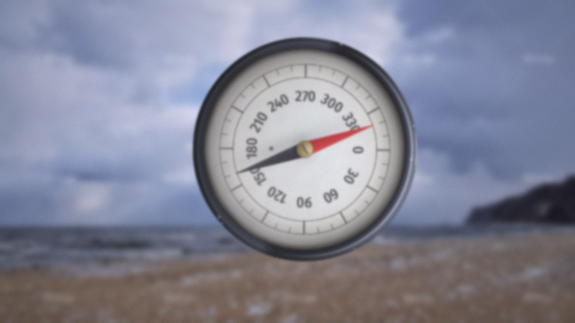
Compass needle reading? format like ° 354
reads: ° 340
